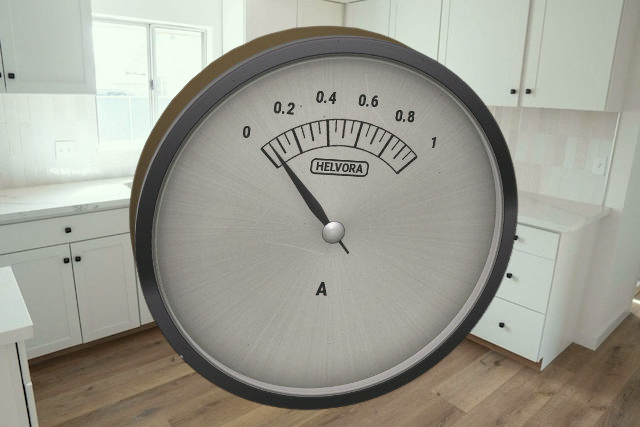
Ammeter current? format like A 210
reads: A 0.05
